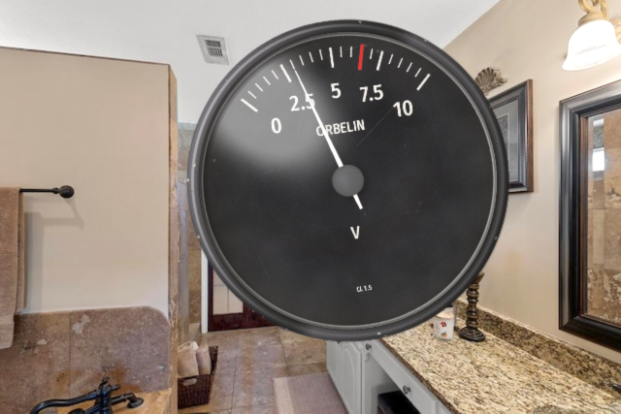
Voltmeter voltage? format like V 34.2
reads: V 3
